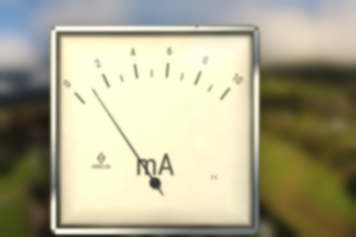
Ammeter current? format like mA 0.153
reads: mA 1
